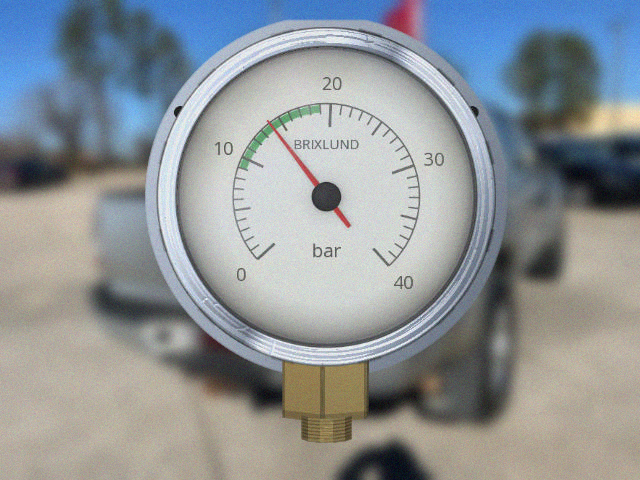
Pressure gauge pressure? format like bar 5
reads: bar 14
